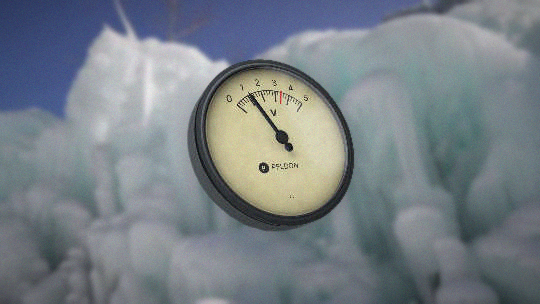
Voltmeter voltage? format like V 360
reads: V 1
